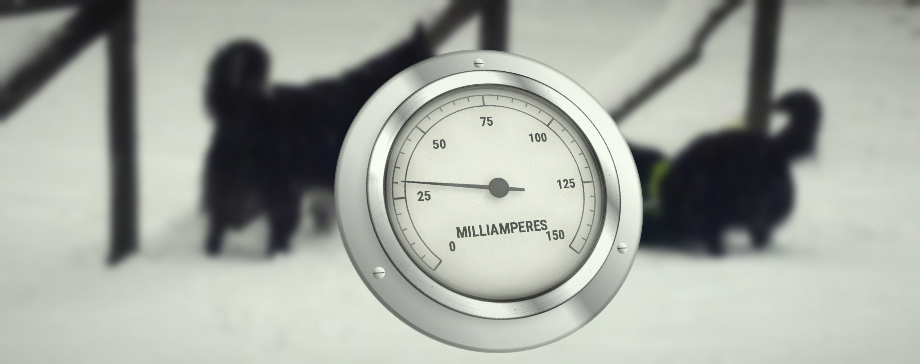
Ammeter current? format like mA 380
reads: mA 30
